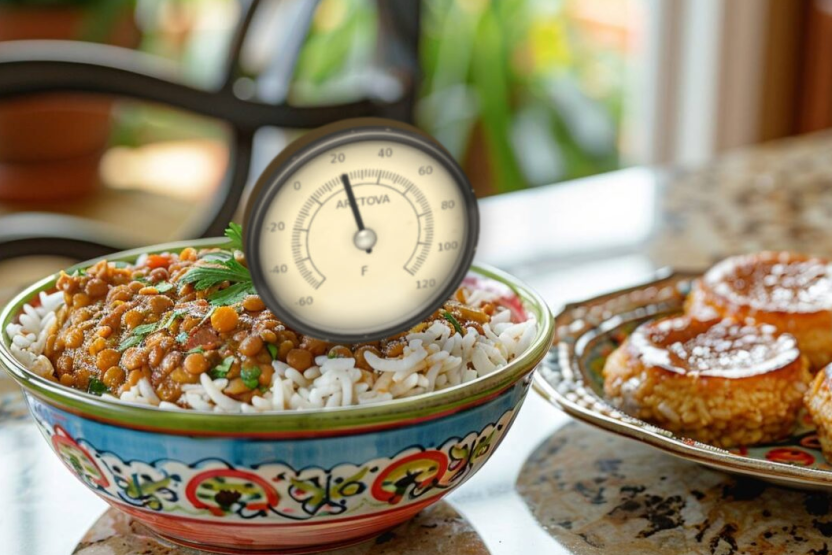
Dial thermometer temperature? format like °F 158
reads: °F 20
